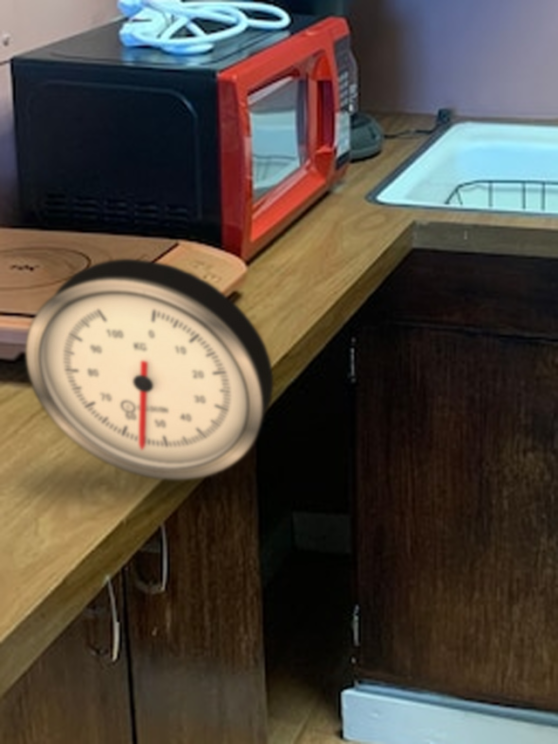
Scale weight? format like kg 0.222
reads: kg 55
